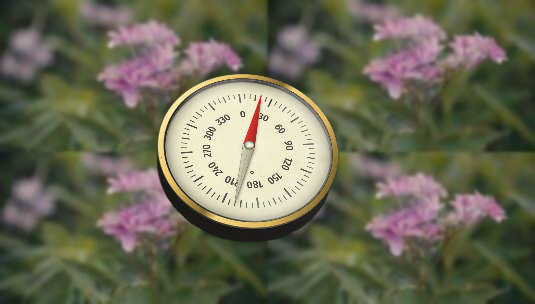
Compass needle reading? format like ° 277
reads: ° 20
